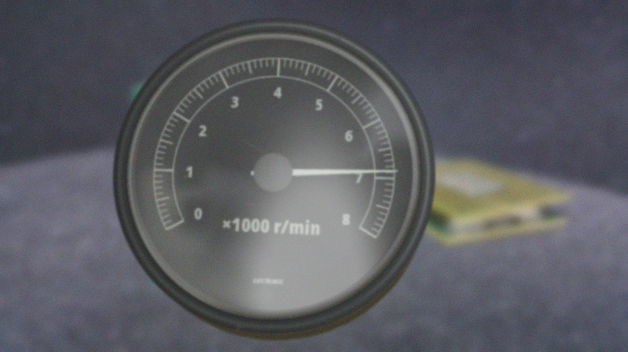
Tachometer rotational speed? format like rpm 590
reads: rpm 6900
